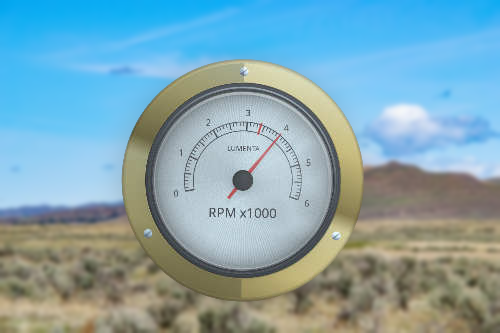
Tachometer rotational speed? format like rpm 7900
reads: rpm 4000
